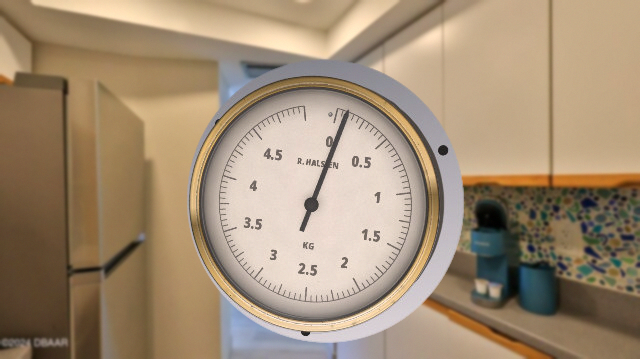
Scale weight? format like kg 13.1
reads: kg 0.1
